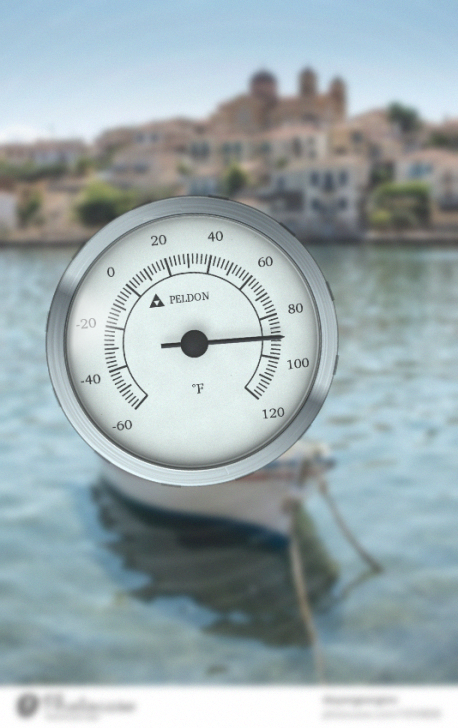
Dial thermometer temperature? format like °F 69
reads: °F 90
